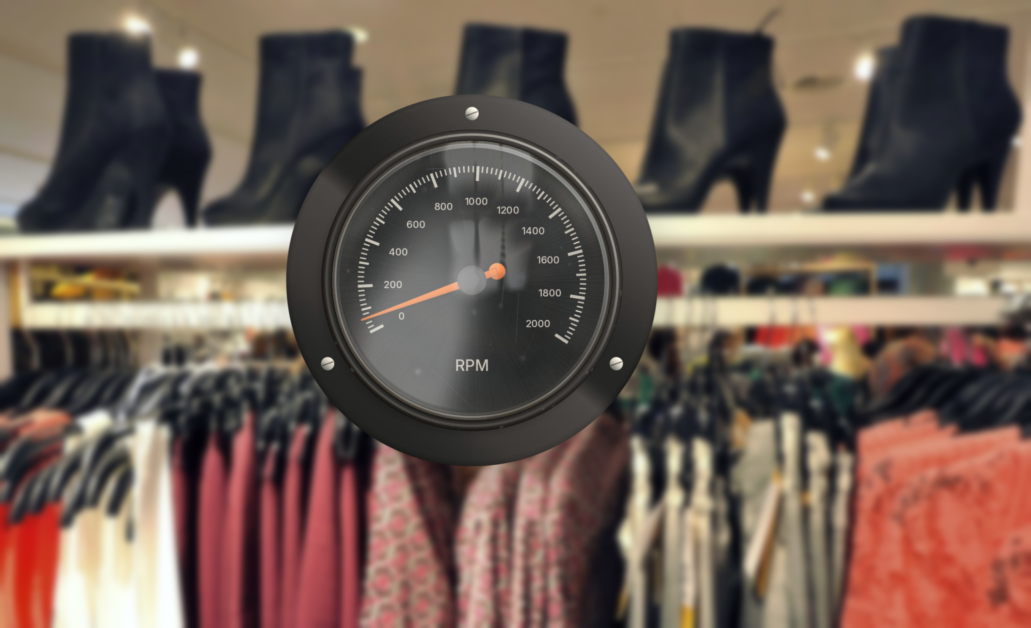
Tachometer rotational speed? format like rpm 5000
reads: rpm 60
